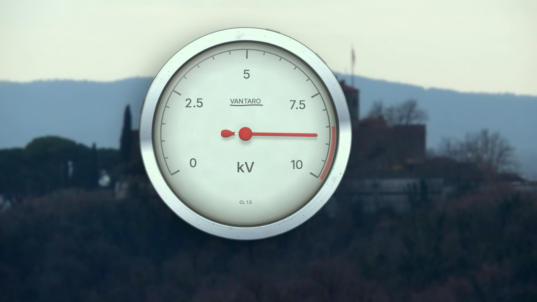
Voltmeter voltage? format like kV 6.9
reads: kV 8.75
